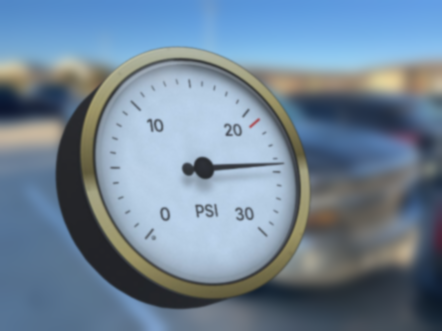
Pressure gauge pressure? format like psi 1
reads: psi 24.5
